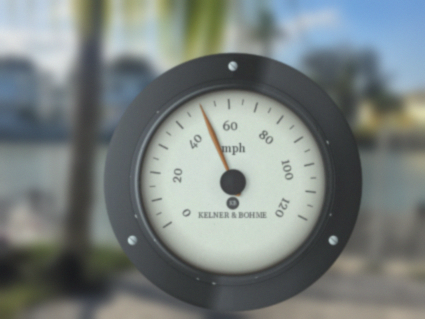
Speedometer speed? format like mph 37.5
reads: mph 50
